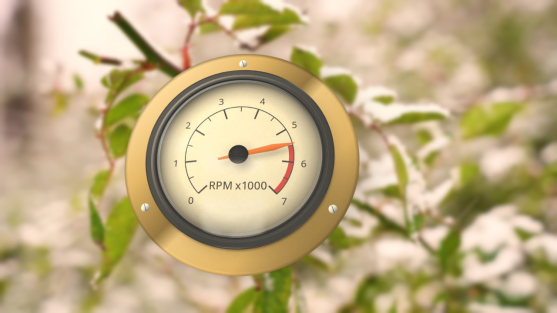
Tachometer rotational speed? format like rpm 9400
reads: rpm 5500
